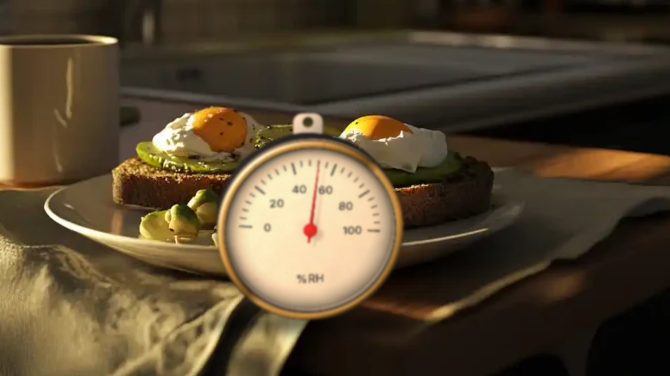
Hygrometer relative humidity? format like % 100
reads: % 52
